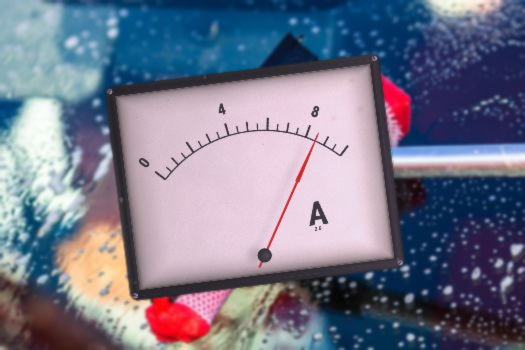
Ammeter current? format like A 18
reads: A 8.5
